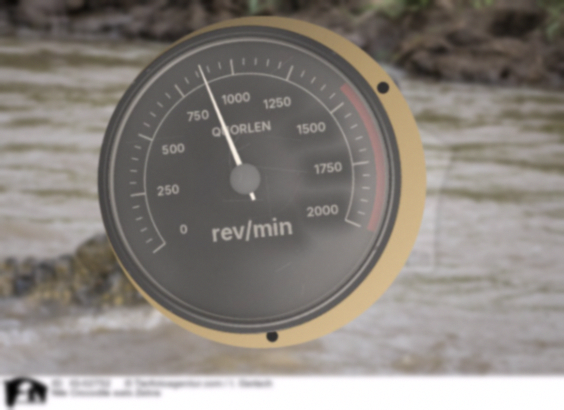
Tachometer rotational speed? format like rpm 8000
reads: rpm 875
